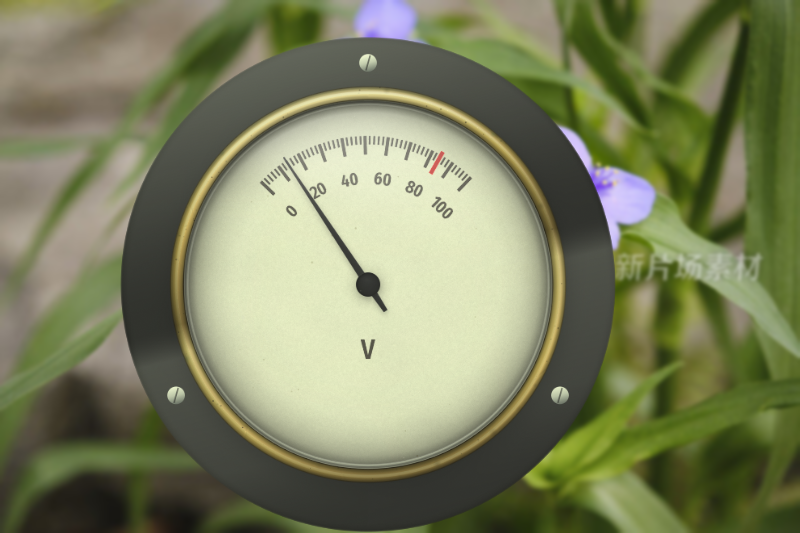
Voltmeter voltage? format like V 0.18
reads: V 14
